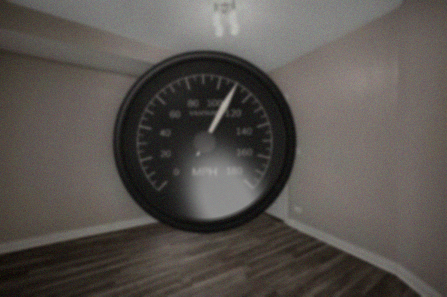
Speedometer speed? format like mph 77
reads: mph 110
